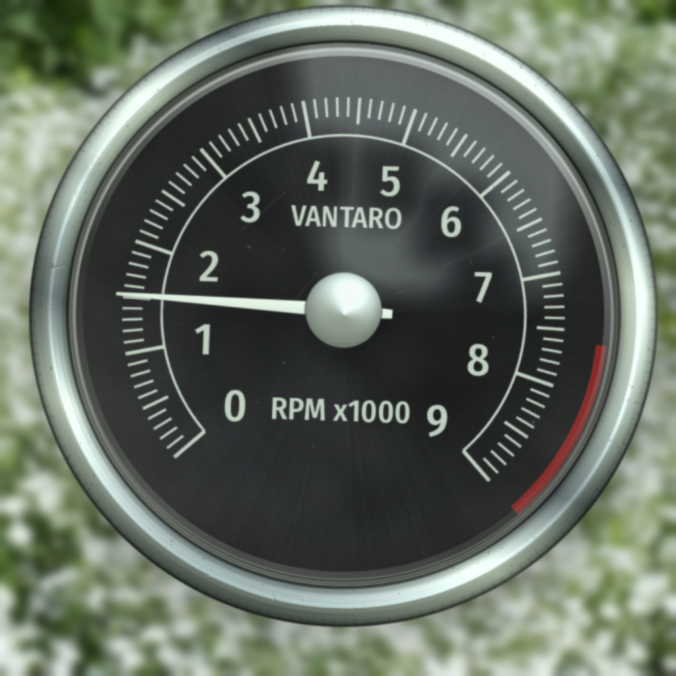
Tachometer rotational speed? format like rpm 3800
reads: rpm 1500
